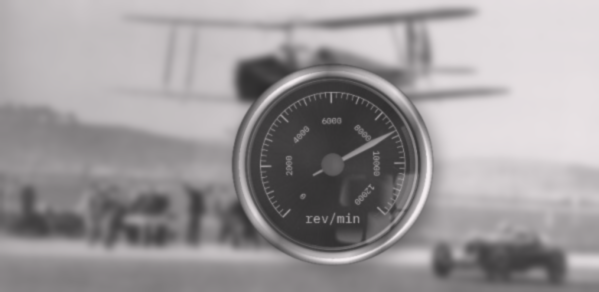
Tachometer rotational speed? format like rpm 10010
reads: rpm 8800
